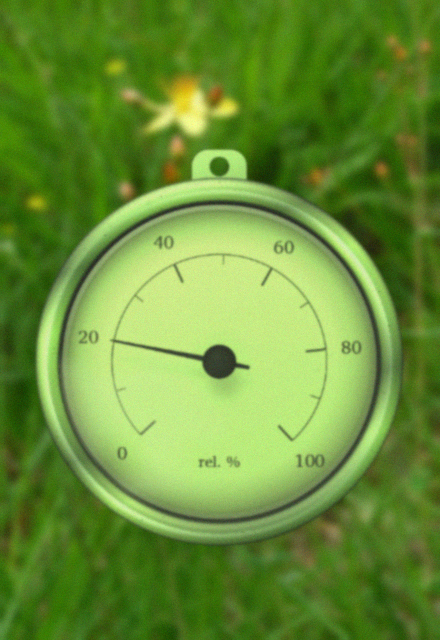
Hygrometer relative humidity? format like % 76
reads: % 20
